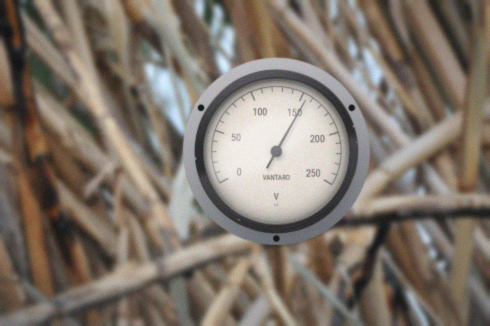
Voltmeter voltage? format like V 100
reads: V 155
